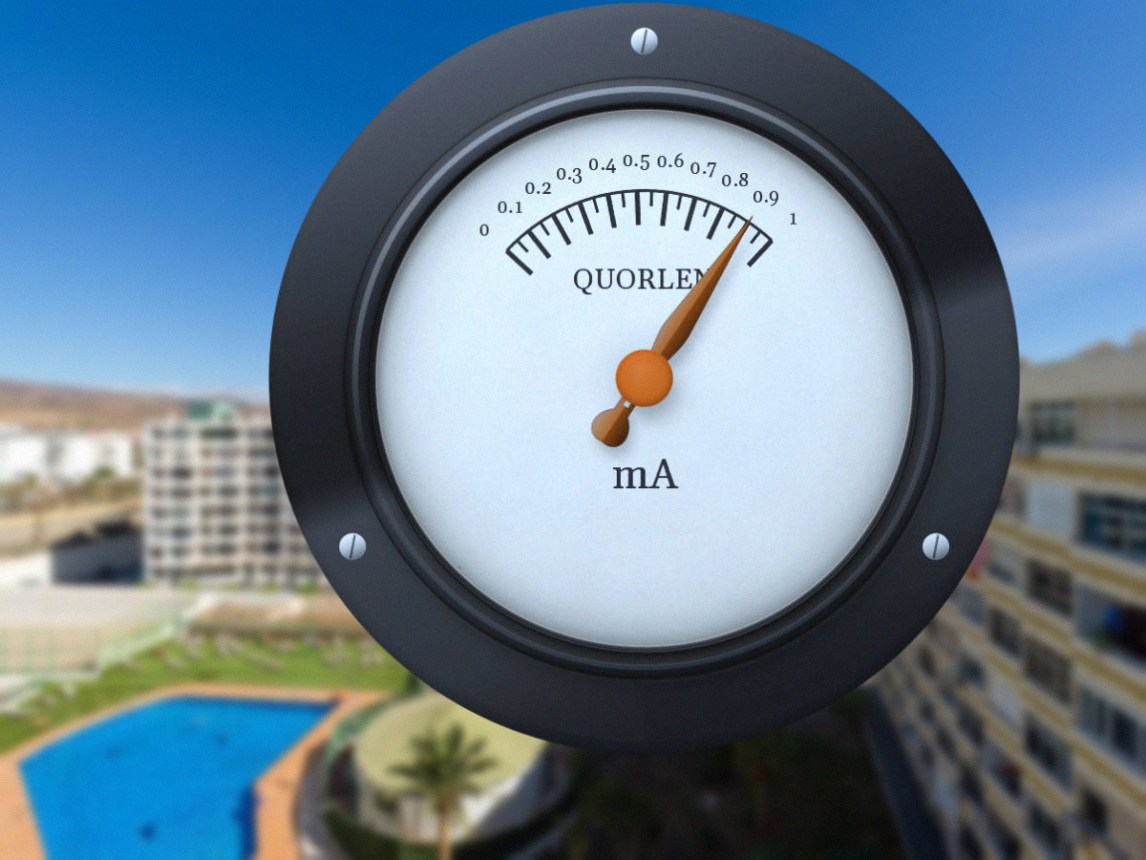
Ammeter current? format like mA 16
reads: mA 0.9
